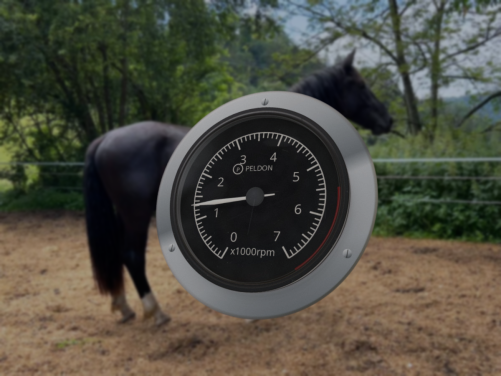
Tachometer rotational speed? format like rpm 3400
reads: rpm 1300
